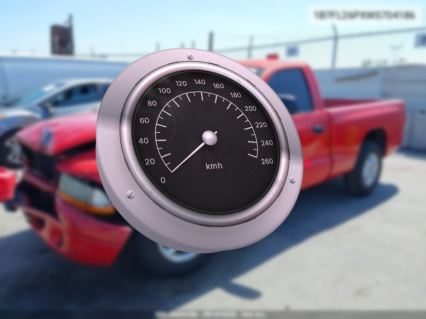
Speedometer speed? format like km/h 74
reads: km/h 0
